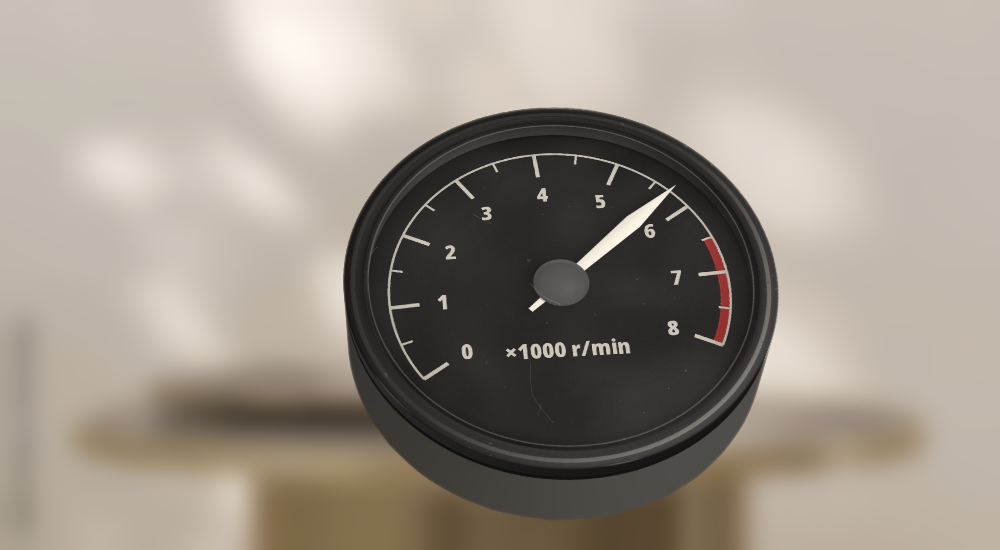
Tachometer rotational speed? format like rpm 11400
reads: rpm 5750
